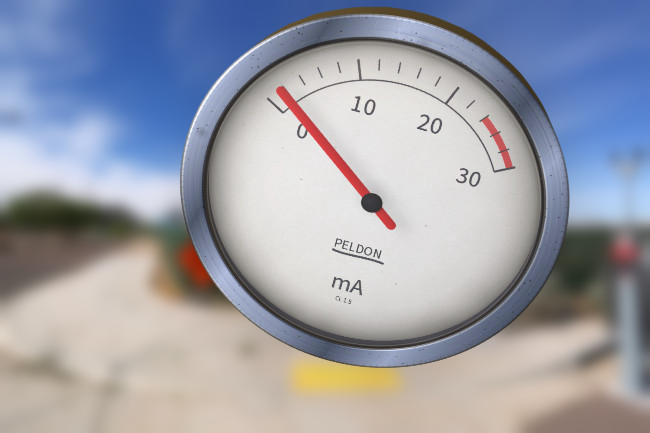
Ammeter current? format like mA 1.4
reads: mA 2
